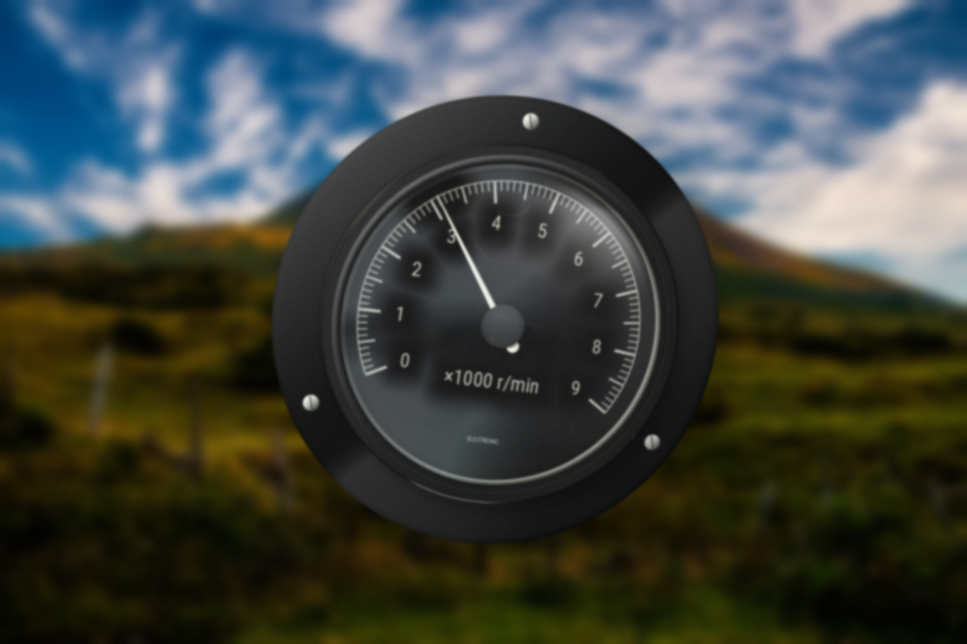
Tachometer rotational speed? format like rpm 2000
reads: rpm 3100
